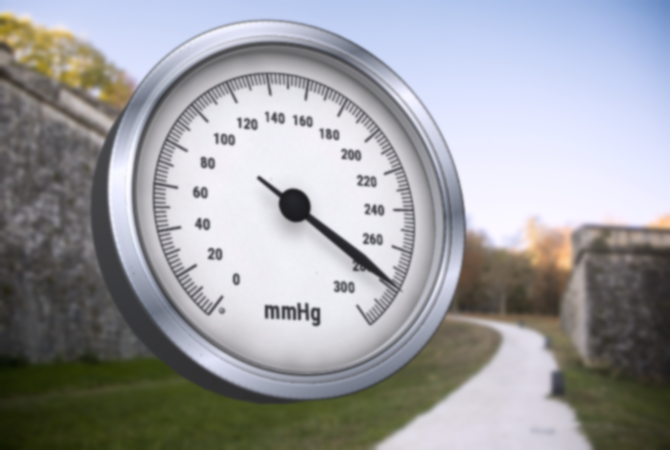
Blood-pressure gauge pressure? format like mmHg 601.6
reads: mmHg 280
